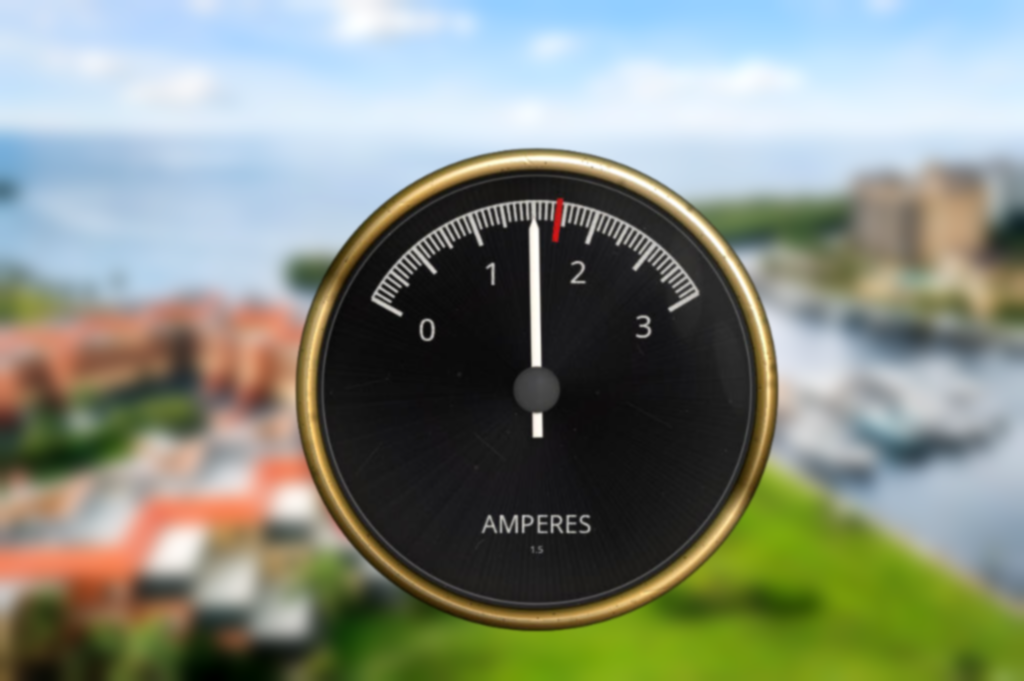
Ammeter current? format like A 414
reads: A 1.5
